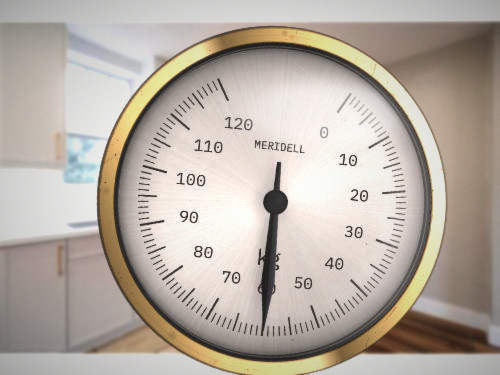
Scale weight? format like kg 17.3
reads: kg 60
